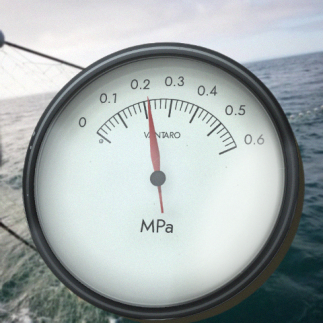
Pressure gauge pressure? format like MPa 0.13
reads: MPa 0.22
